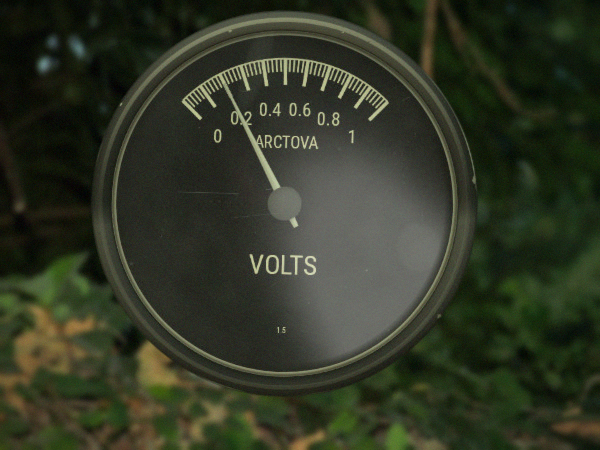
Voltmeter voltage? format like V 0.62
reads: V 0.2
